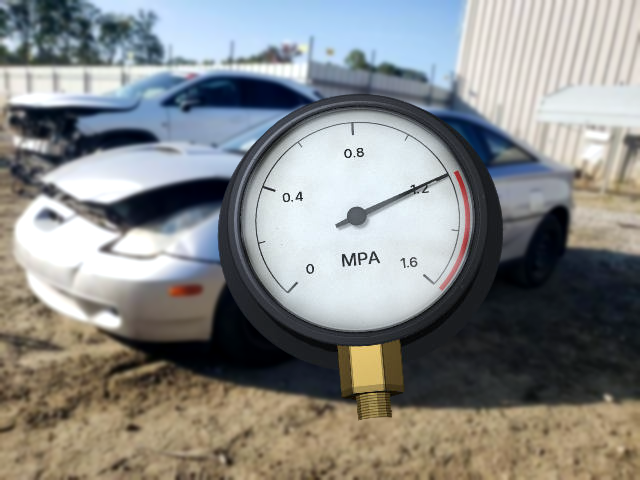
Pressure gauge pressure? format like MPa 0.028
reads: MPa 1.2
